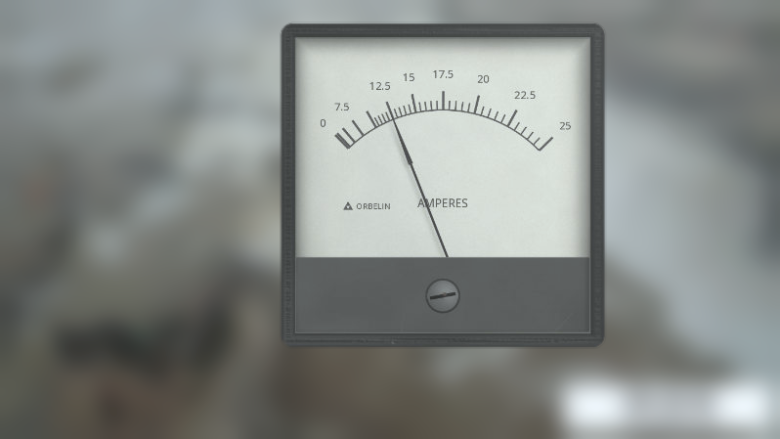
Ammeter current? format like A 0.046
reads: A 12.5
